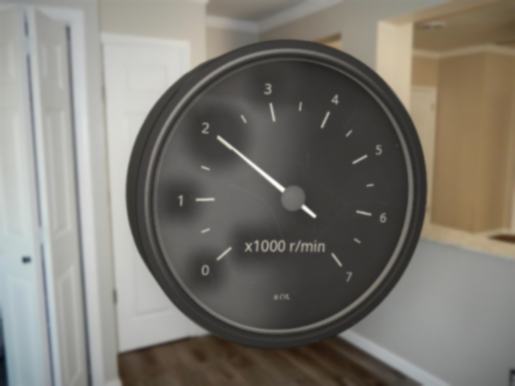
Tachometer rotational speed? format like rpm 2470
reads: rpm 2000
